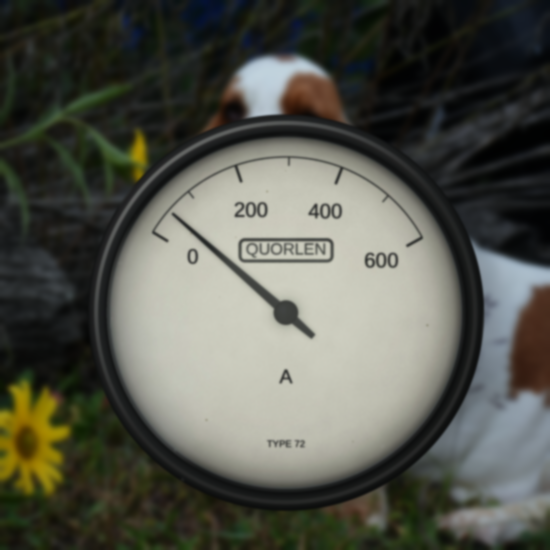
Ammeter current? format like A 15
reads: A 50
